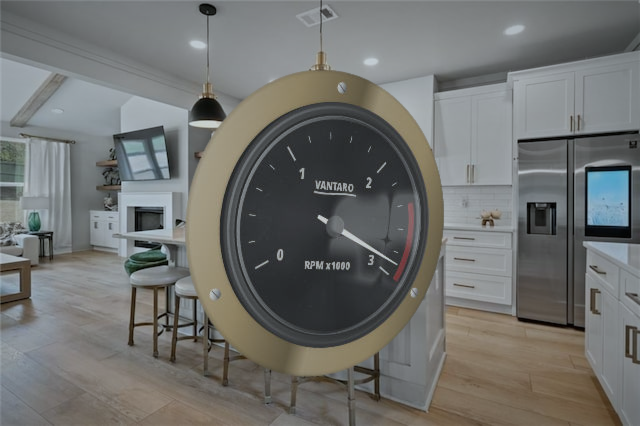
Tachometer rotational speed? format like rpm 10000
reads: rpm 2900
